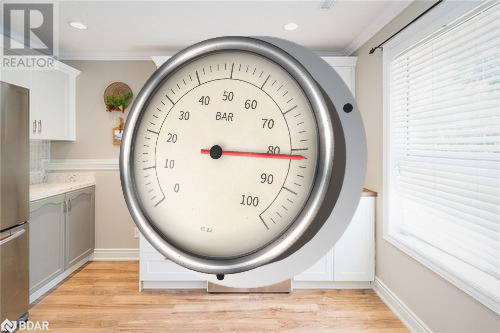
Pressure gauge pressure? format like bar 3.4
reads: bar 82
